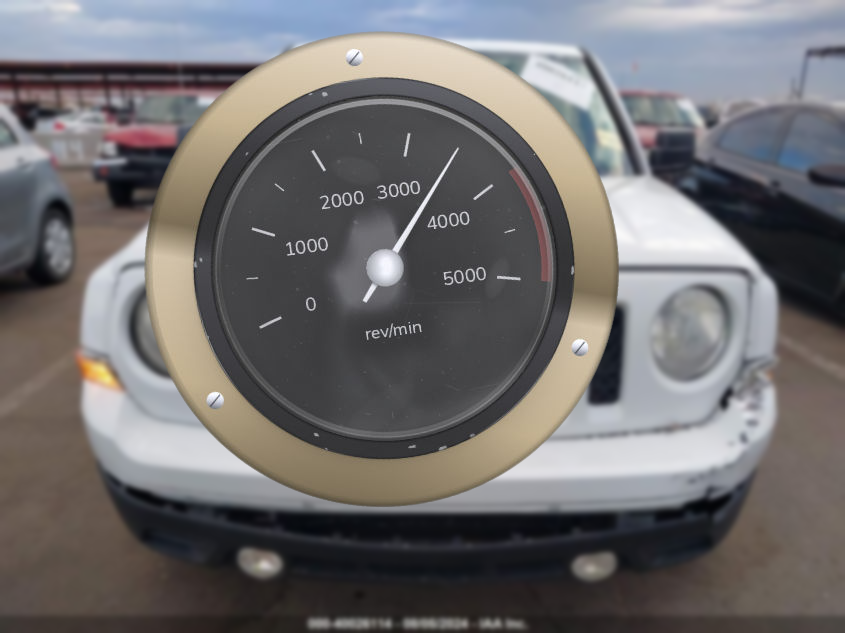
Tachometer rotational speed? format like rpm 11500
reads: rpm 3500
